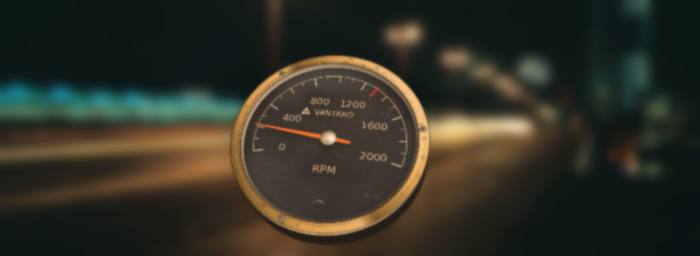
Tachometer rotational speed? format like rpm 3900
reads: rpm 200
